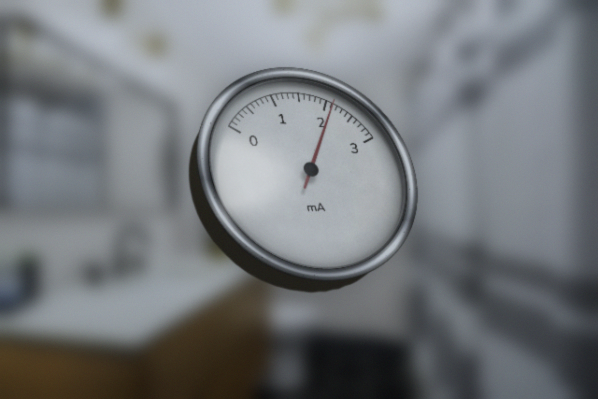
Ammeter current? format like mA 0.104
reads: mA 2.1
